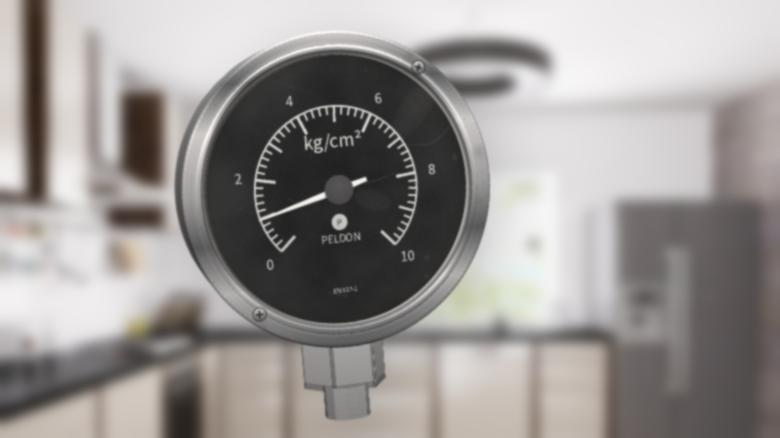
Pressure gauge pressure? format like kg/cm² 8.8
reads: kg/cm² 1
